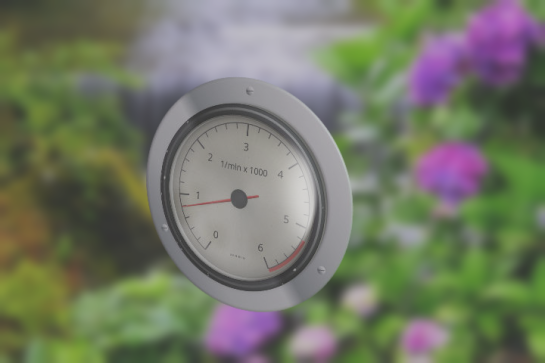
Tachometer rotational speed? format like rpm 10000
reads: rpm 800
